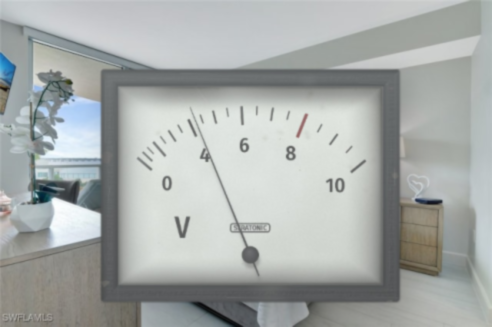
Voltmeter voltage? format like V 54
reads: V 4.25
